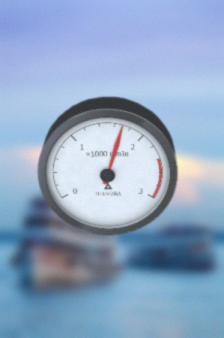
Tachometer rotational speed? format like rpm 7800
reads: rpm 1700
